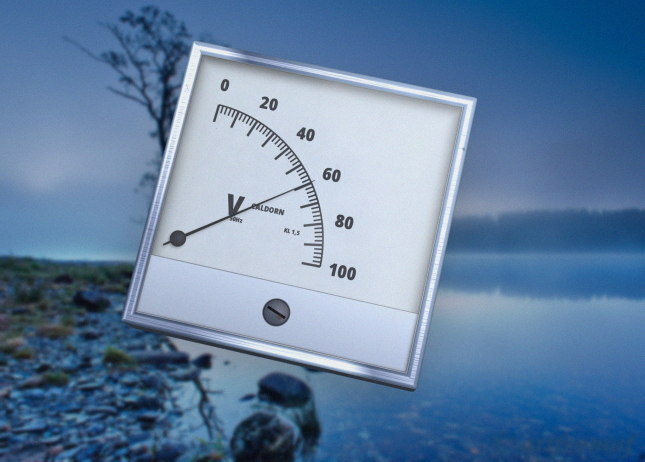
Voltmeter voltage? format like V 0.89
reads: V 60
